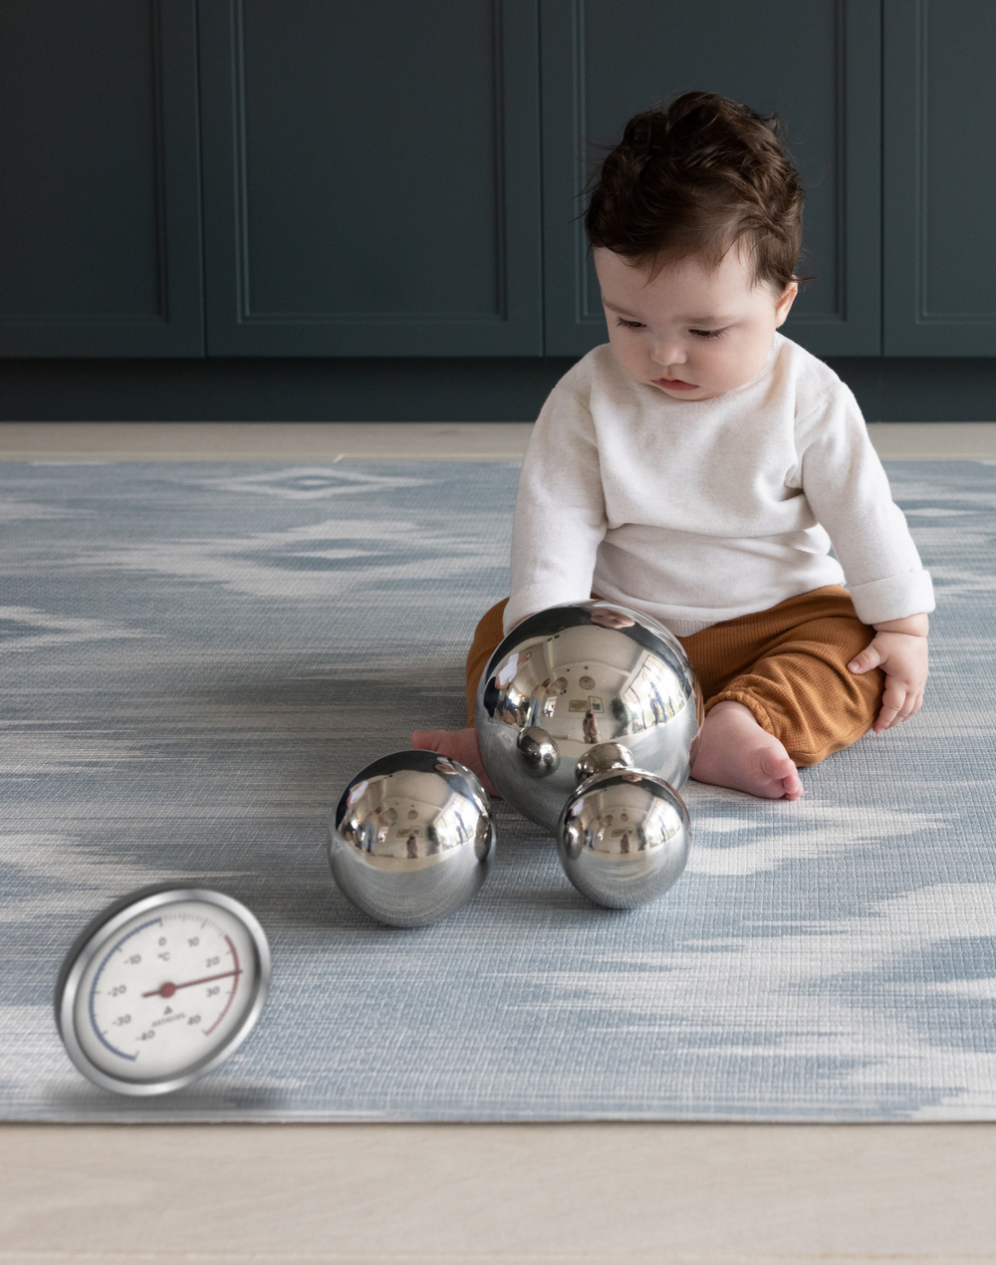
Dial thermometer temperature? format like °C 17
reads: °C 25
